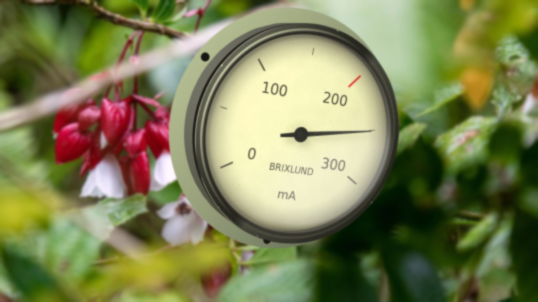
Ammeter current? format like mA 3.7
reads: mA 250
